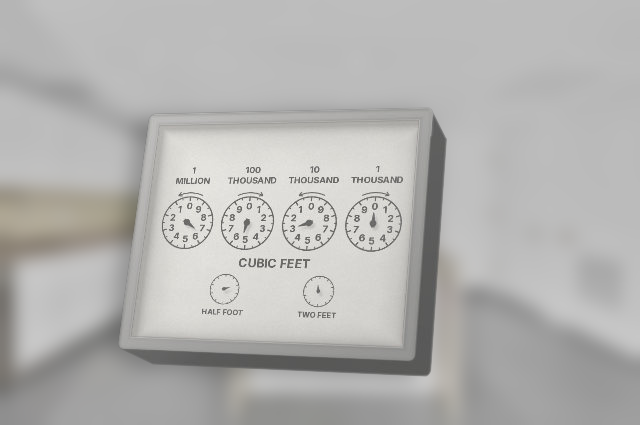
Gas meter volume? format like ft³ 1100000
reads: ft³ 653000
